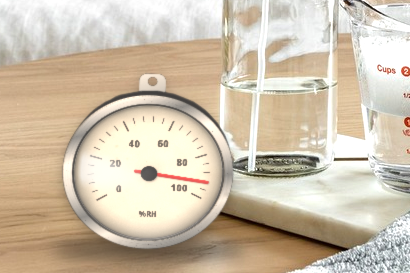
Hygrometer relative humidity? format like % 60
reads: % 92
